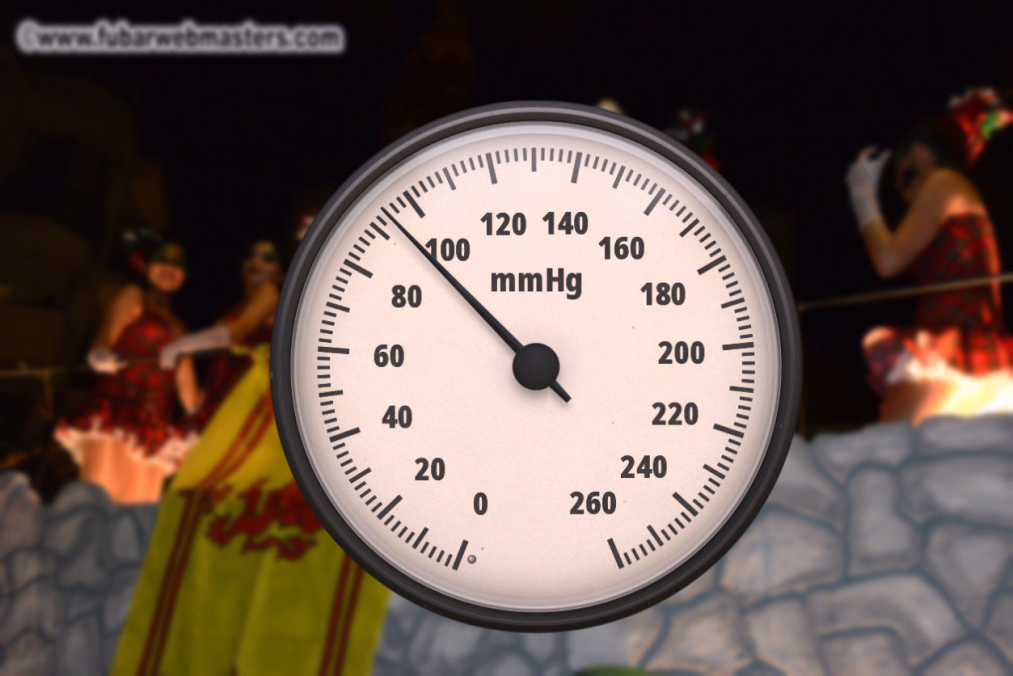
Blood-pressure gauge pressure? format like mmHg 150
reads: mmHg 94
